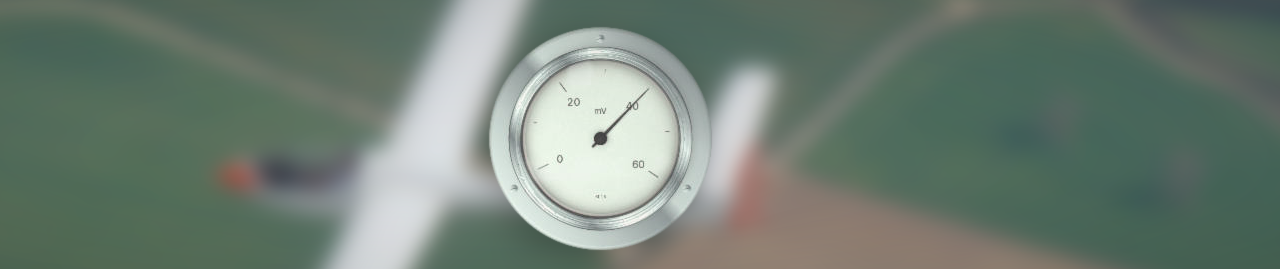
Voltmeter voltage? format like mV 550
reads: mV 40
